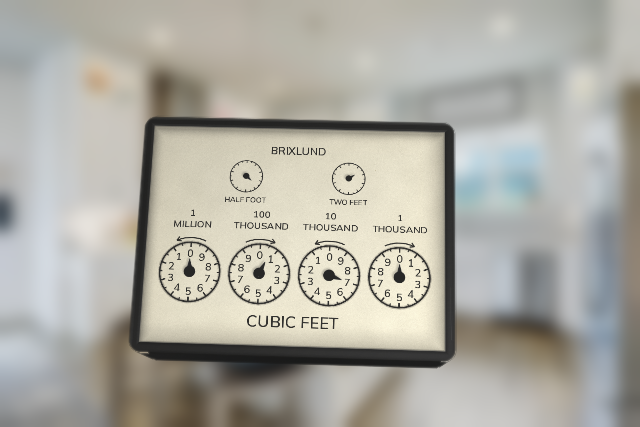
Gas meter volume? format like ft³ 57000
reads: ft³ 7000
